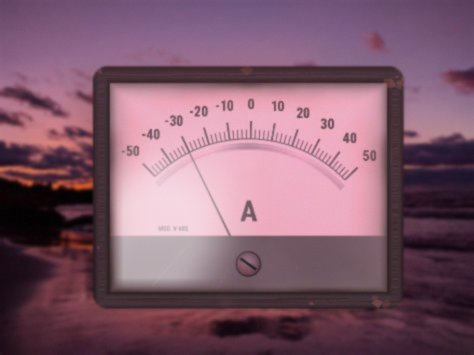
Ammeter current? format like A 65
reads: A -30
